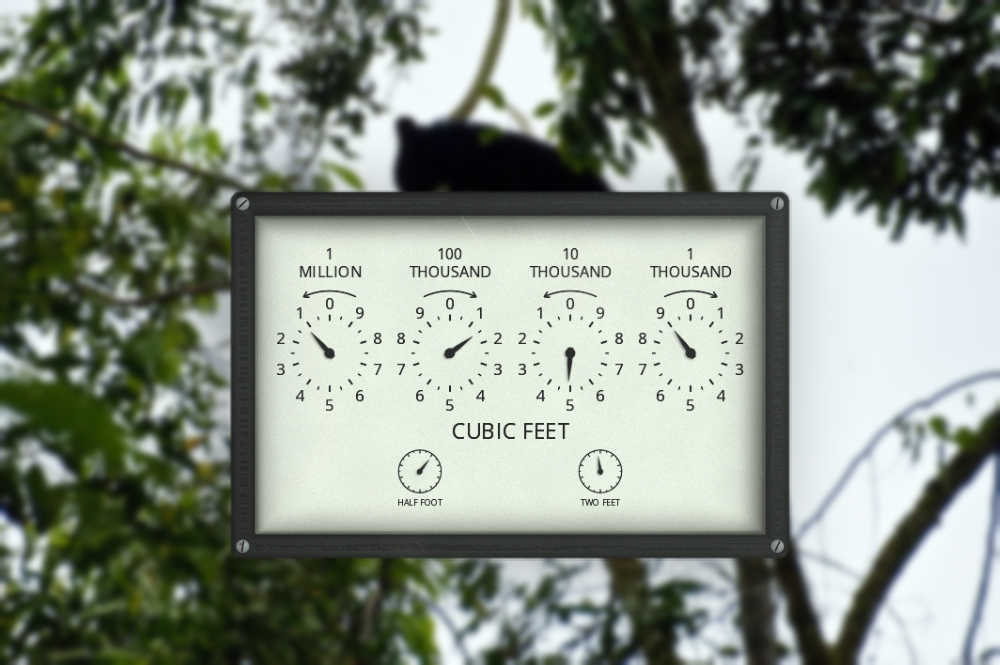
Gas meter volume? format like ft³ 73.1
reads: ft³ 114900
